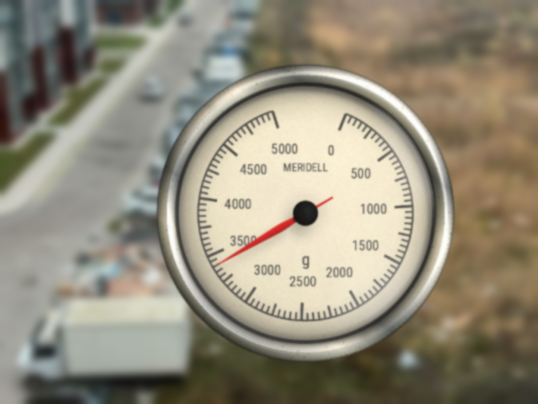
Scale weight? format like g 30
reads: g 3400
